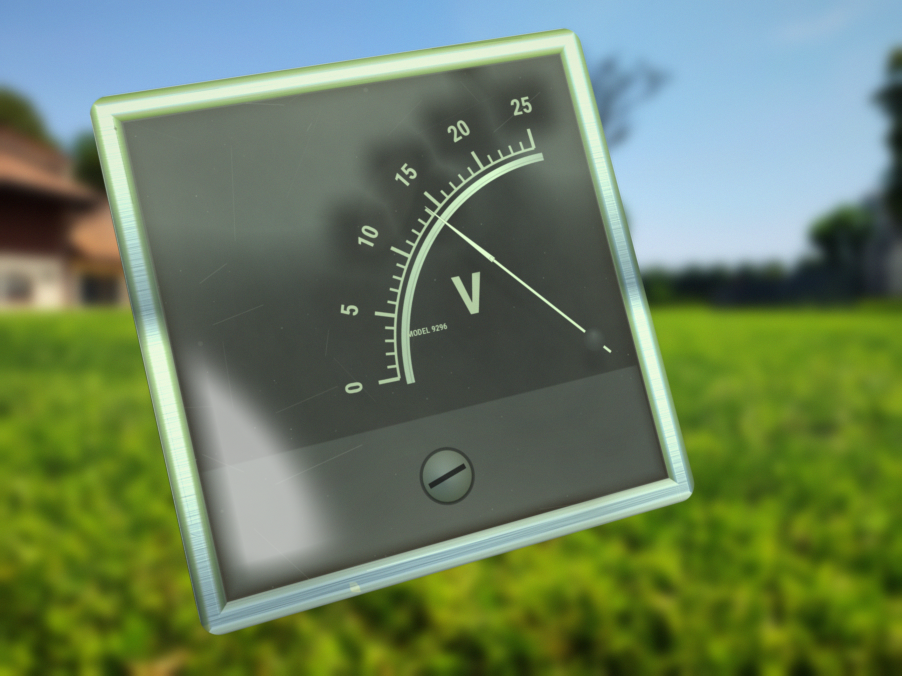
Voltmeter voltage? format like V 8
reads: V 14
